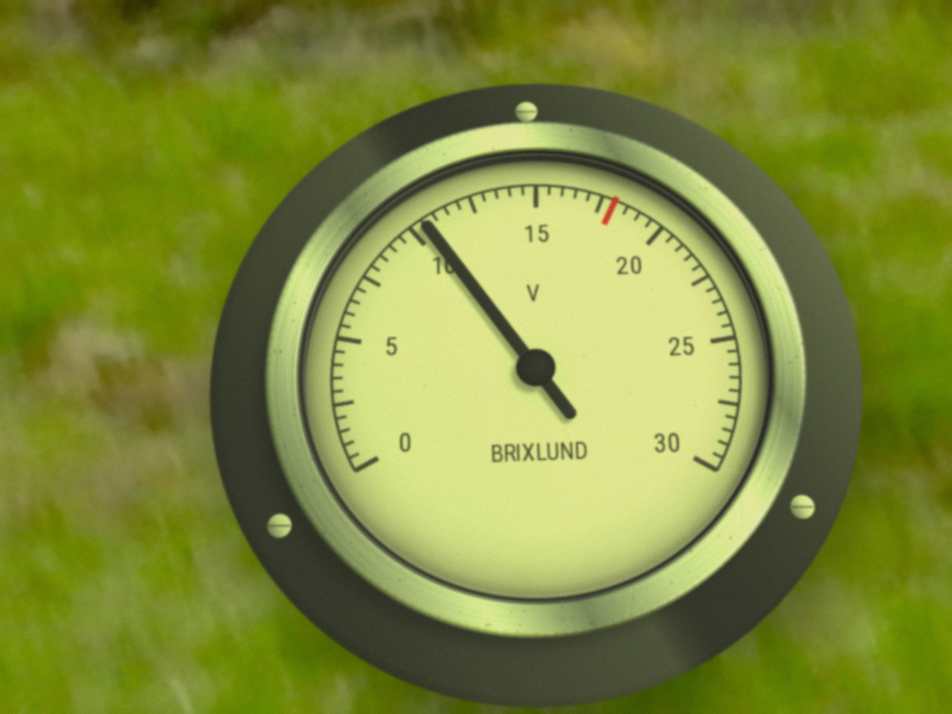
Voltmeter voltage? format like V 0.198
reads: V 10.5
